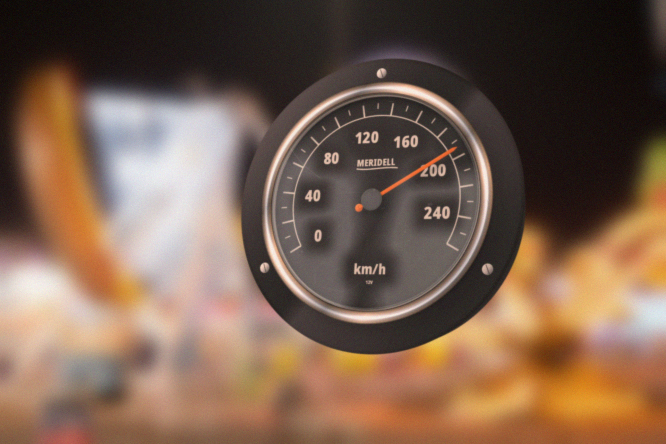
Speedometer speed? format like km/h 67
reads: km/h 195
